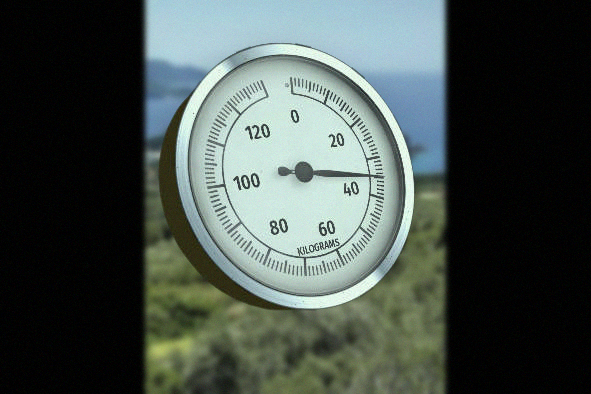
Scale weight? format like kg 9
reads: kg 35
